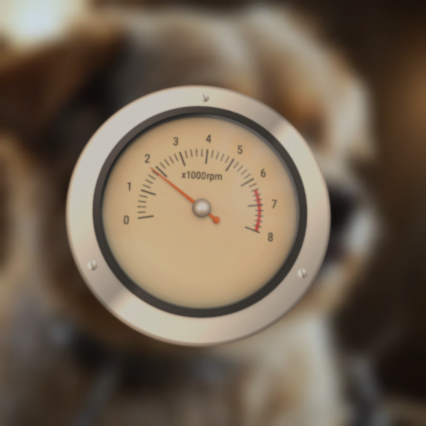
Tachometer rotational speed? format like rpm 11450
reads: rpm 1800
